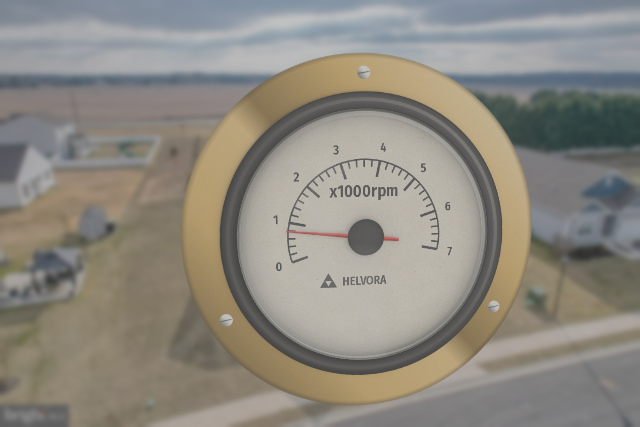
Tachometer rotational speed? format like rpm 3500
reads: rpm 800
